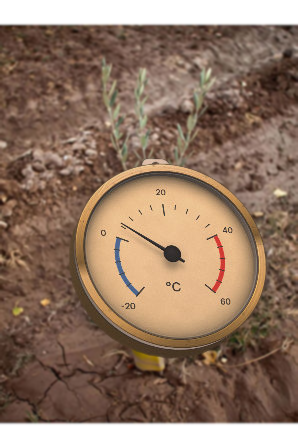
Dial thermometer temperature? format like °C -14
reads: °C 4
